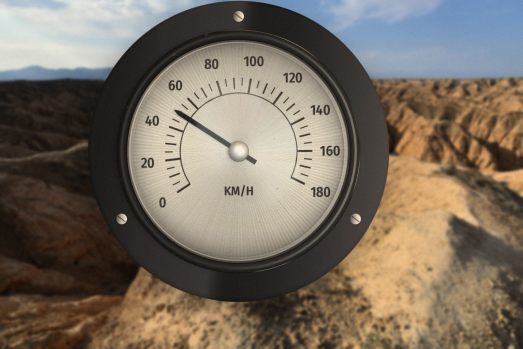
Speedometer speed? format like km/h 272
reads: km/h 50
